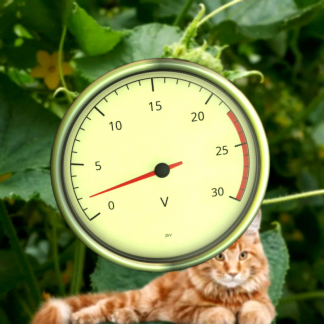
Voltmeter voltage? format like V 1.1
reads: V 2
